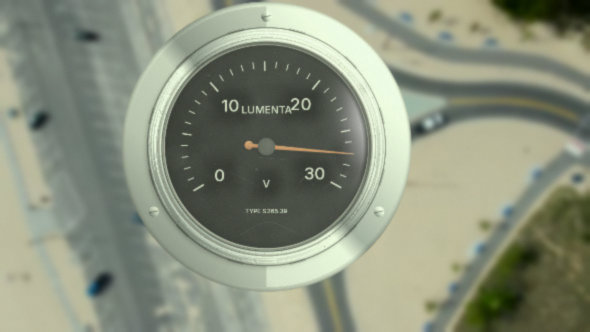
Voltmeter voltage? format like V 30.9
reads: V 27
